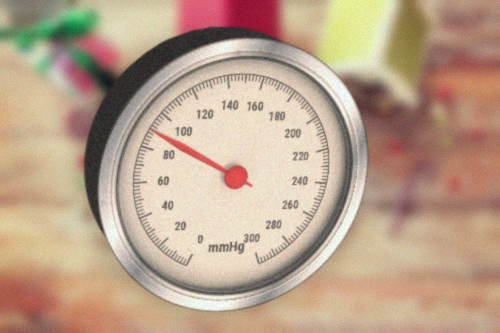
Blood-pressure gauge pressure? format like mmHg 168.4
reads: mmHg 90
